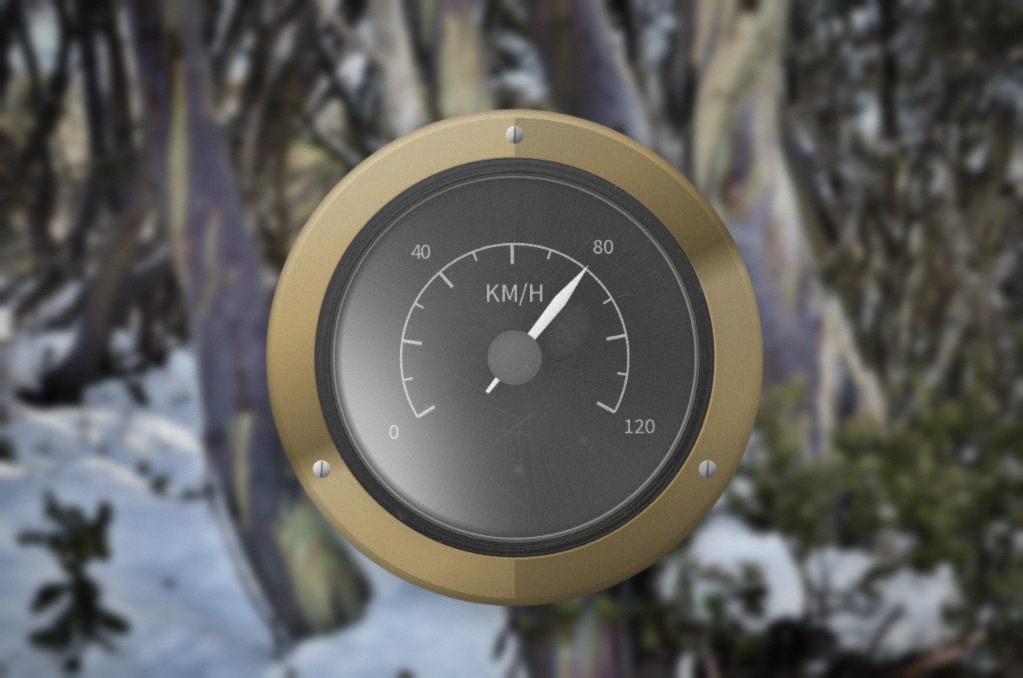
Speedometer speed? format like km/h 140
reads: km/h 80
